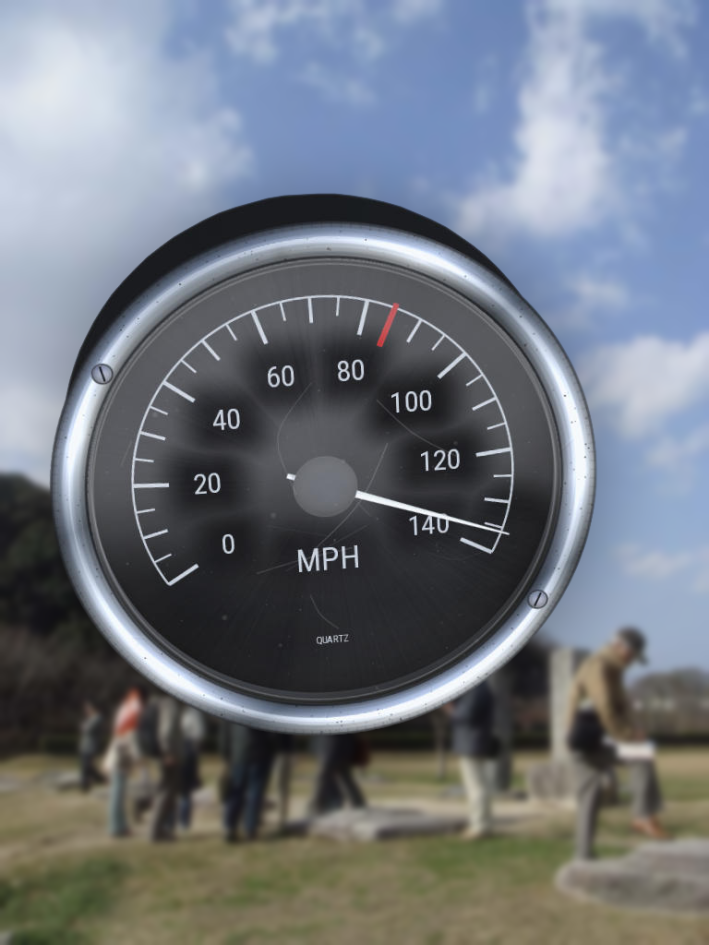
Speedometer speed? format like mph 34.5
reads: mph 135
